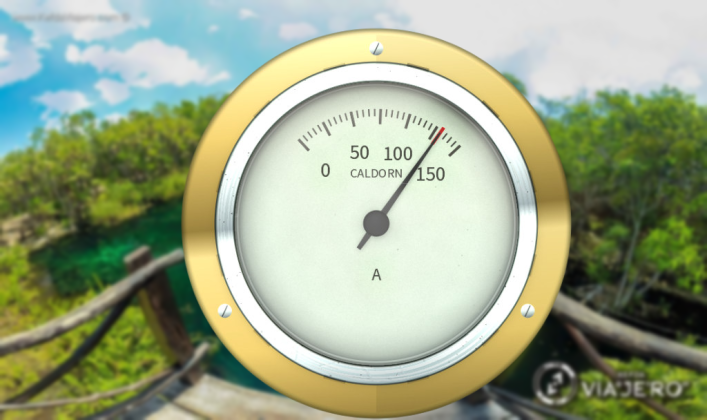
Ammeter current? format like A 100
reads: A 130
